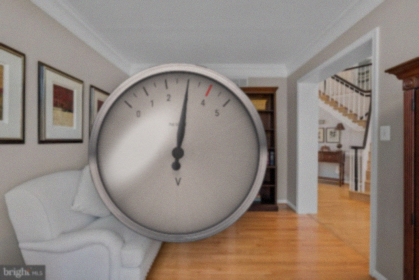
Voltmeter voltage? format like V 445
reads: V 3
